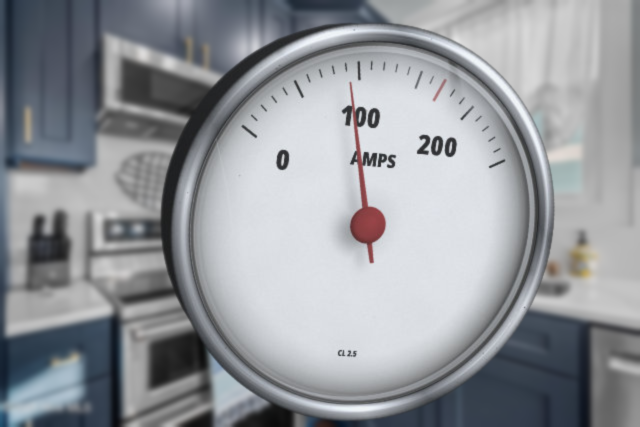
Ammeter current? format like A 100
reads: A 90
